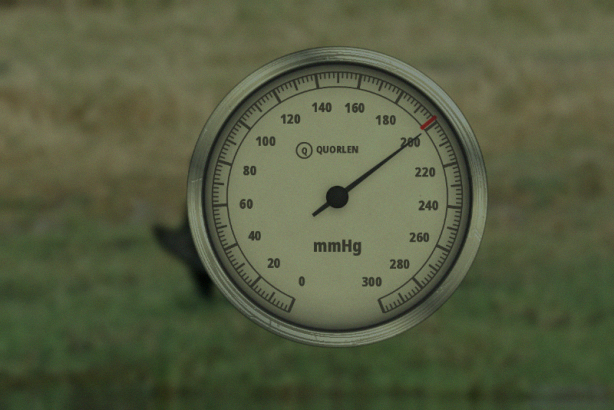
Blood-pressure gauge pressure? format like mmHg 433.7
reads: mmHg 200
